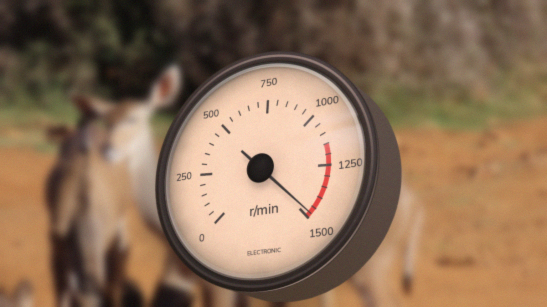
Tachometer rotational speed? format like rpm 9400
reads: rpm 1475
